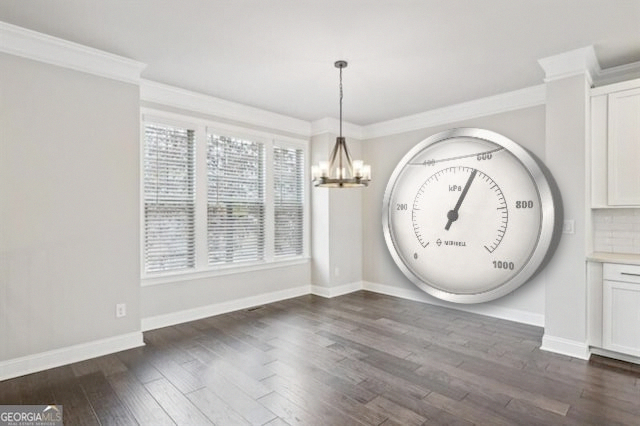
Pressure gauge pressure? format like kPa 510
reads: kPa 600
